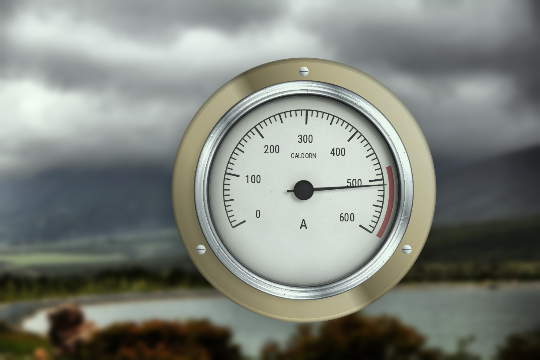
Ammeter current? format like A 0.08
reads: A 510
